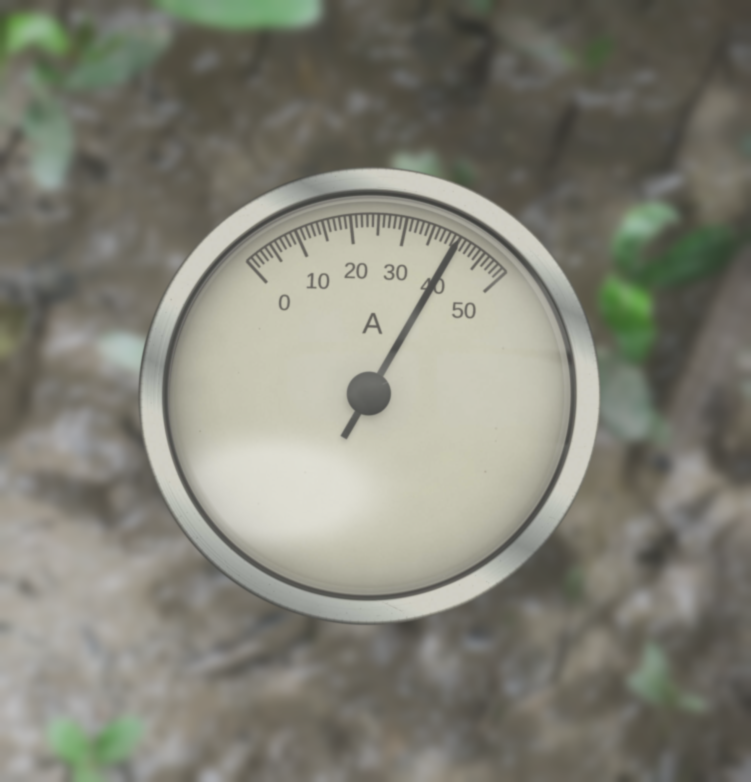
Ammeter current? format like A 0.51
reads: A 40
